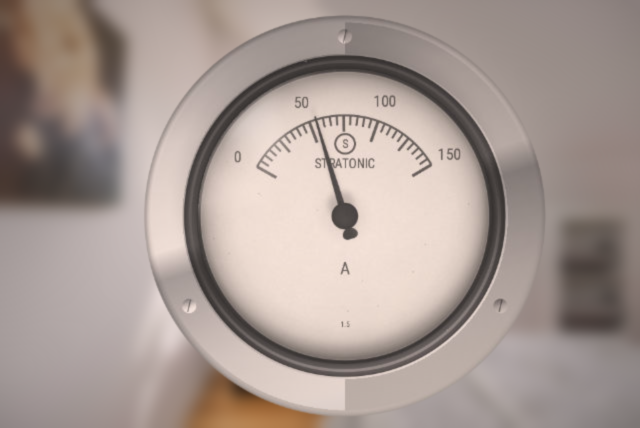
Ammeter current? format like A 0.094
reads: A 55
